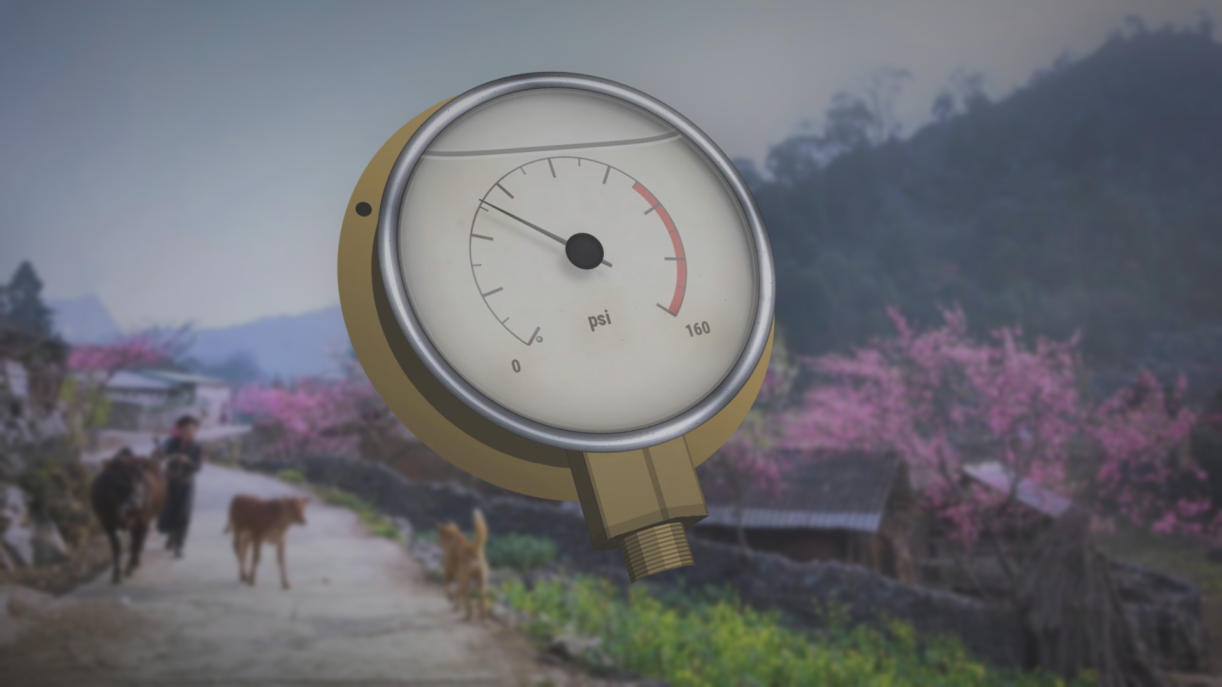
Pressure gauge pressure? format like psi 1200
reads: psi 50
